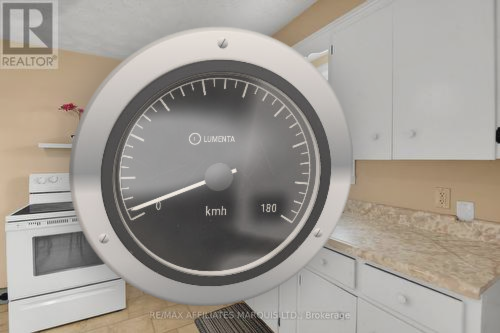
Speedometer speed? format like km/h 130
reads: km/h 5
